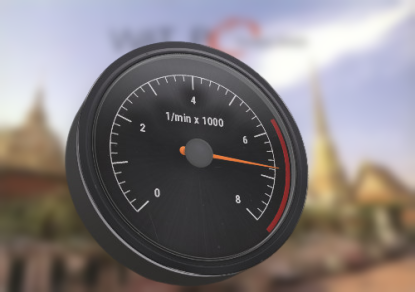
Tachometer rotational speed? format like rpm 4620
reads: rpm 6800
